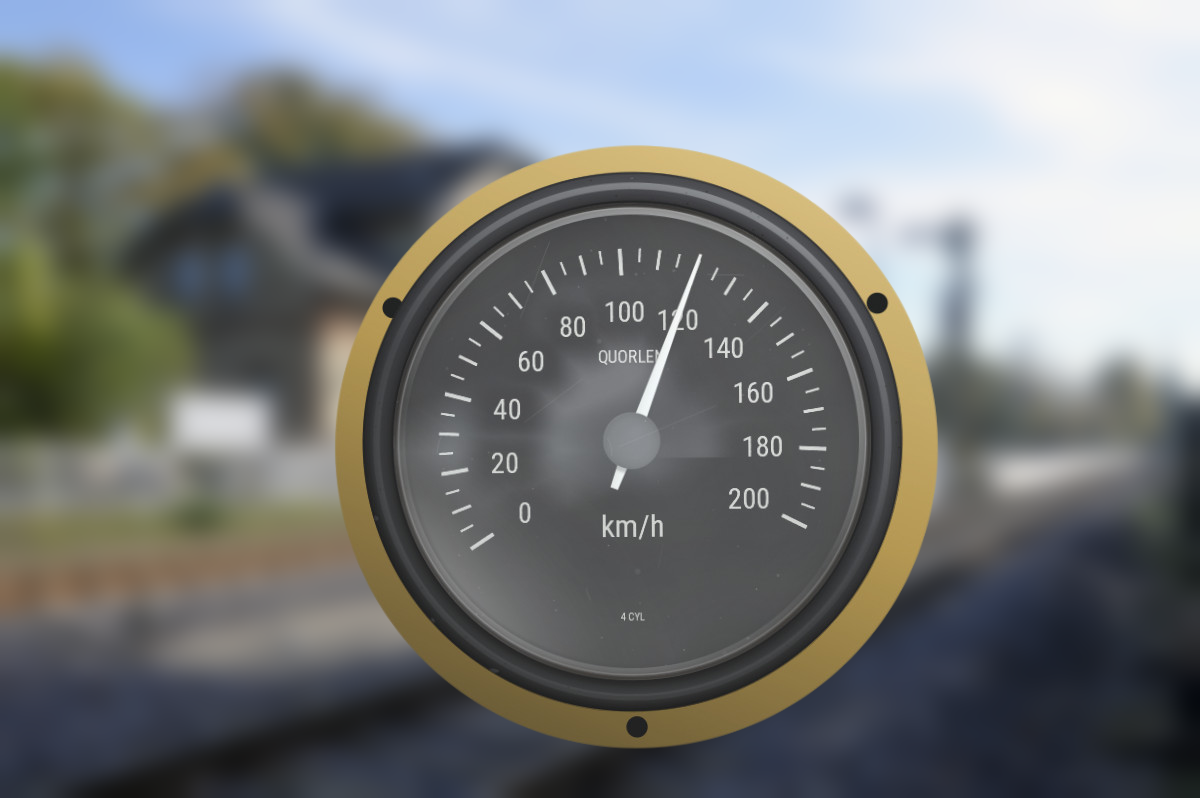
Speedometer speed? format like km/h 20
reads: km/h 120
